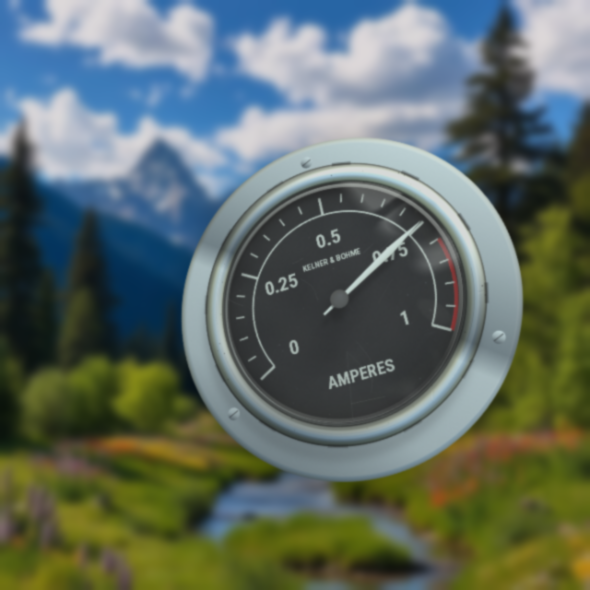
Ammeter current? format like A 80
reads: A 0.75
